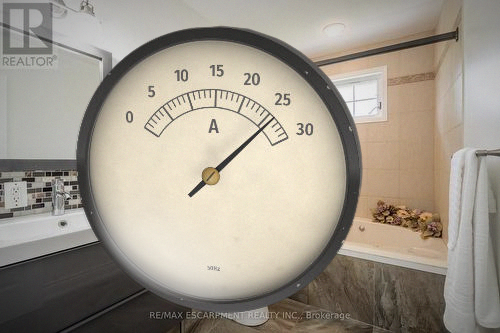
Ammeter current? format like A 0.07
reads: A 26
